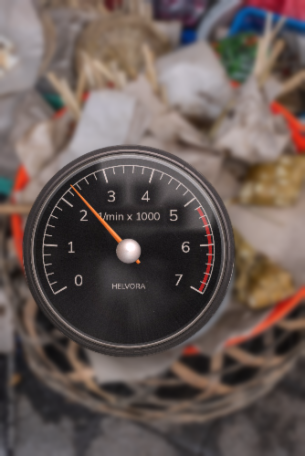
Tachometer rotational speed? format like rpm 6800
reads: rpm 2300
